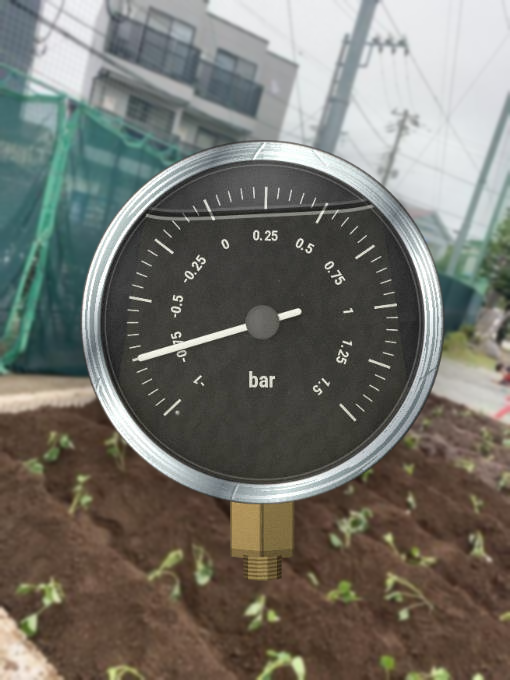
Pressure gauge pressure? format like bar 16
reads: bar -0.75
